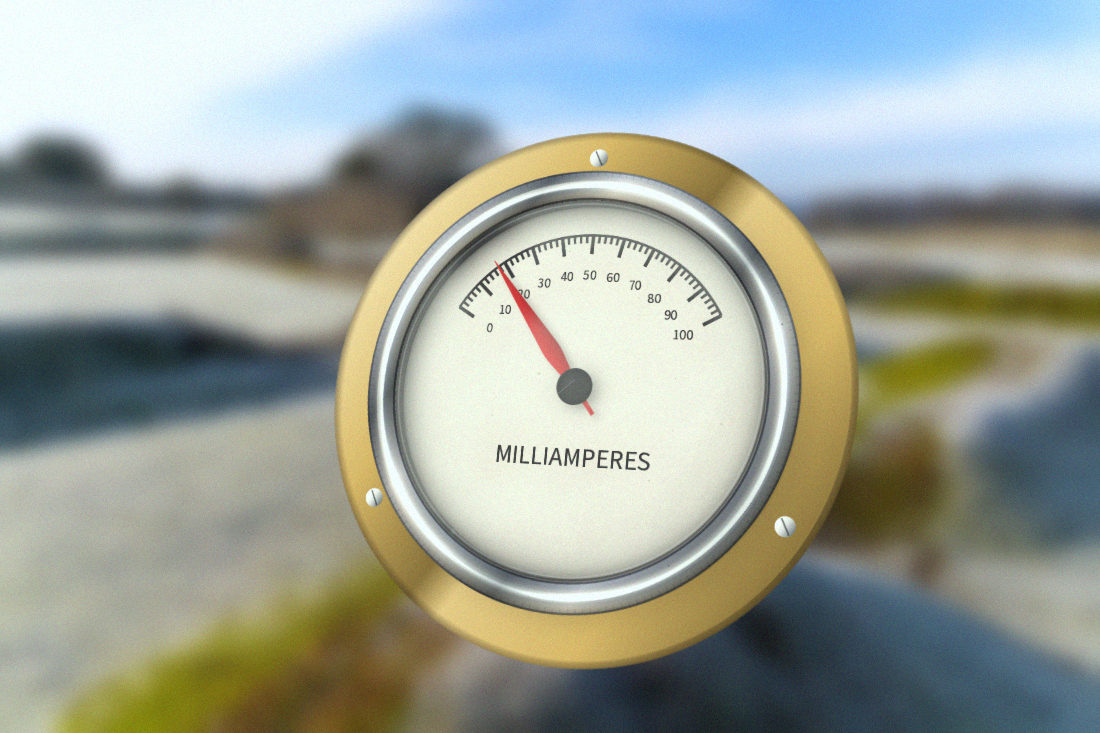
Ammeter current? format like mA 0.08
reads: mA 18
